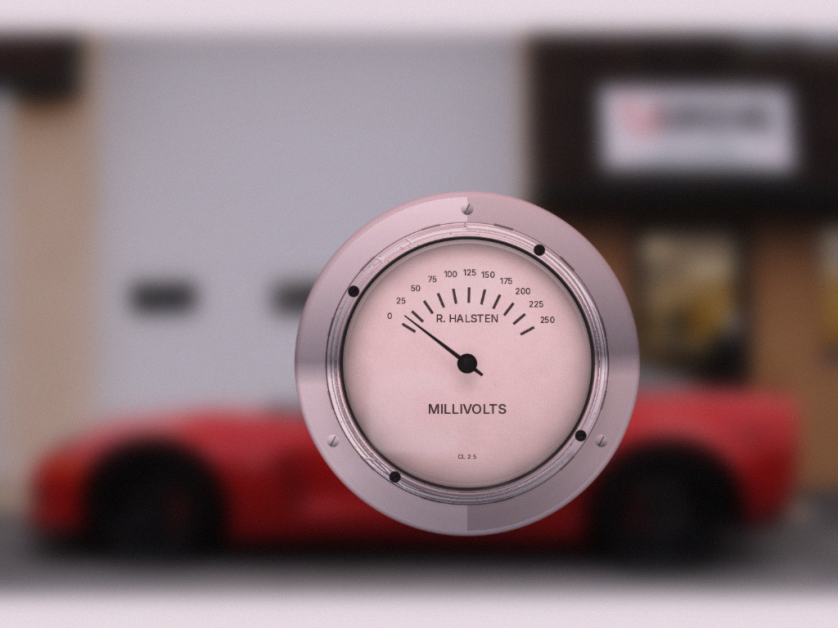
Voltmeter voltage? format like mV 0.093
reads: mV 12.5
